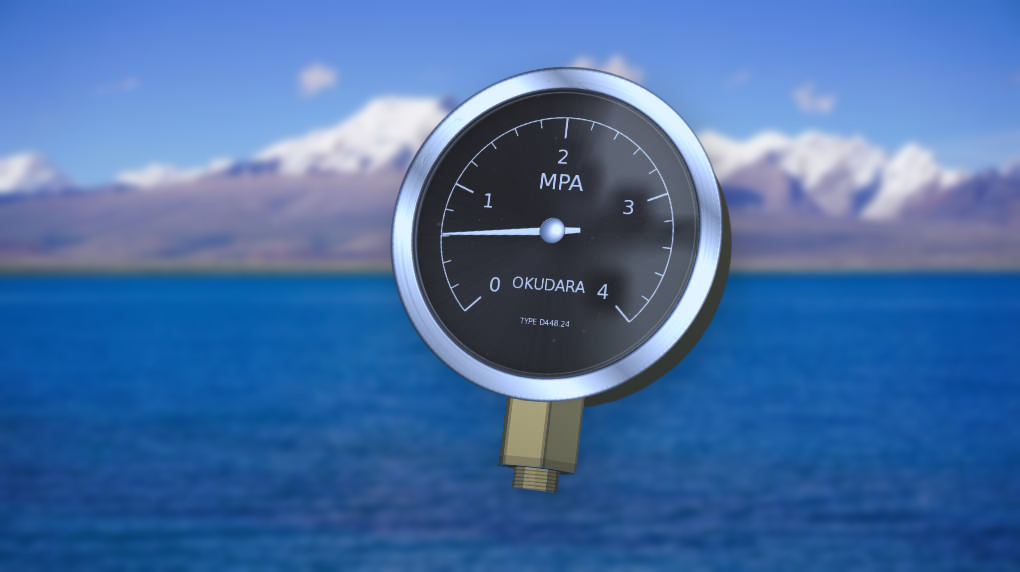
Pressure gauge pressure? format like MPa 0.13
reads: MPa 0.6
